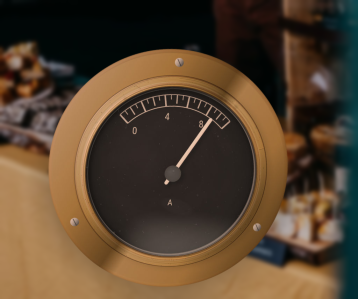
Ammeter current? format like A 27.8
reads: A 8.5
